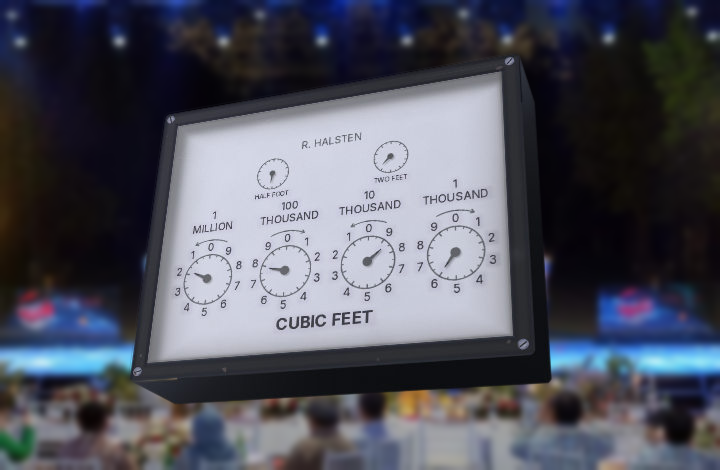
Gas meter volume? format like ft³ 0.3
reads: ft³ 178600
